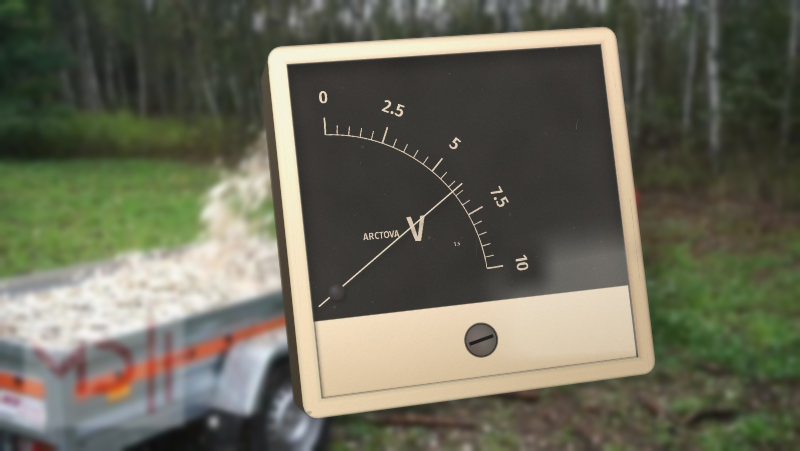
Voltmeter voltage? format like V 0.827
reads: V 6.25
